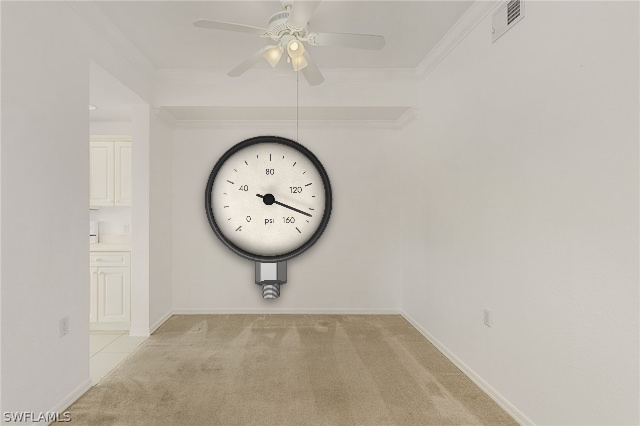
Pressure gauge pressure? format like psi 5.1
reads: psi 145
